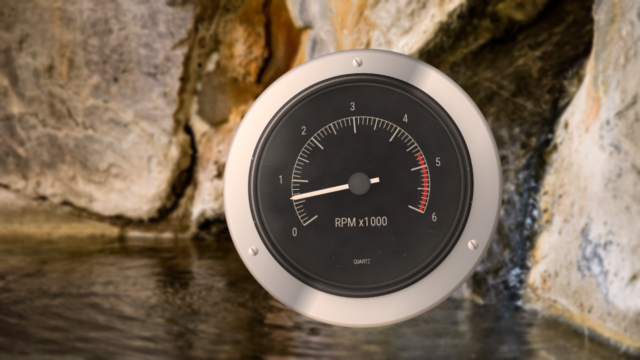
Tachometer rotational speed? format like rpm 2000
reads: rpm 600
